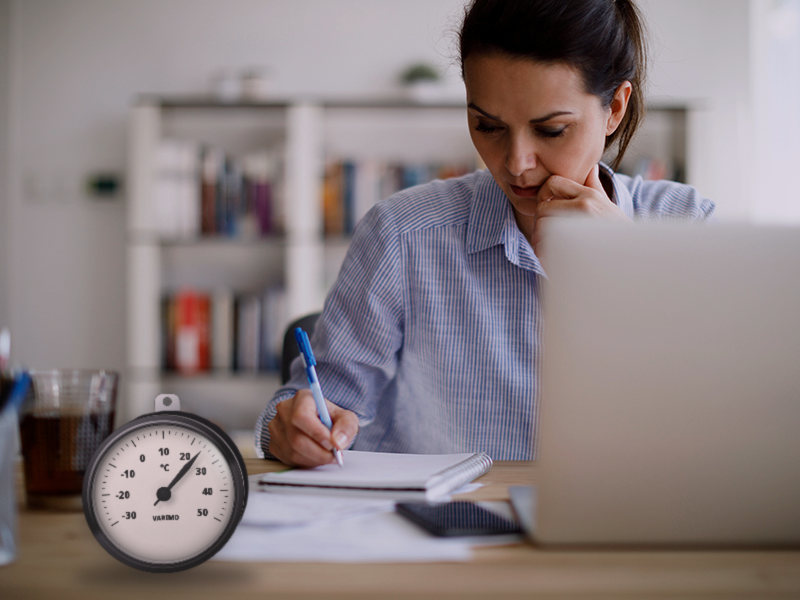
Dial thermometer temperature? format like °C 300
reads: °C 24
